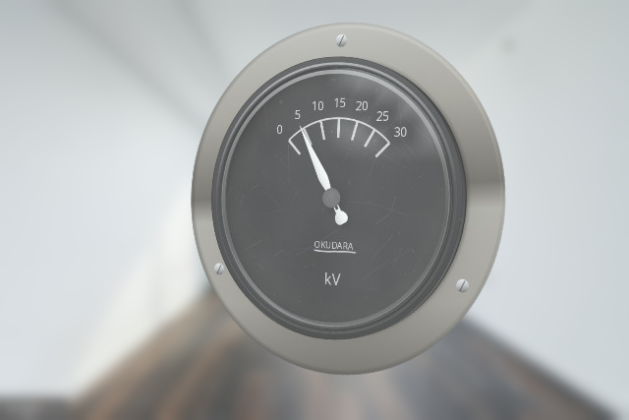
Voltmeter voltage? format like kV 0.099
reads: kV 5
